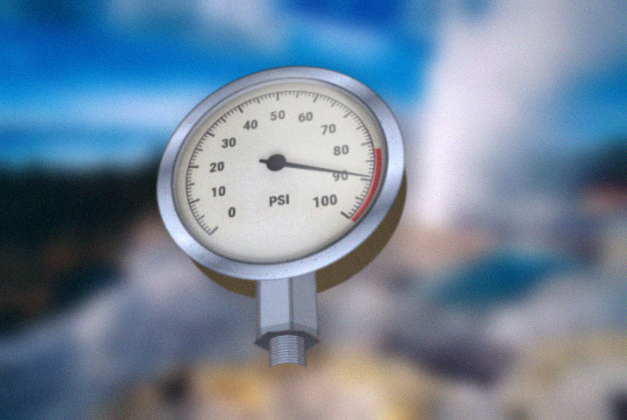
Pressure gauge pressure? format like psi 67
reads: psi 90
